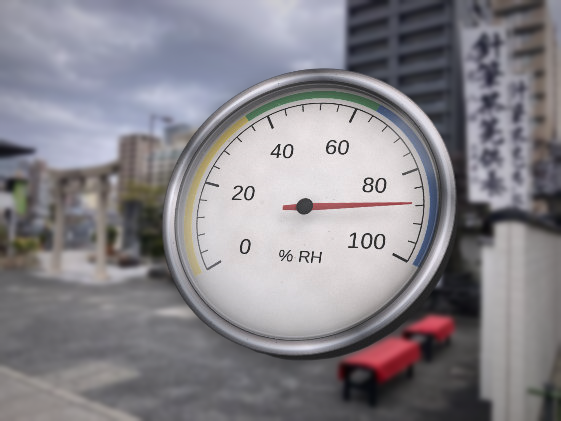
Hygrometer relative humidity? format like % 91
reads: % 88
